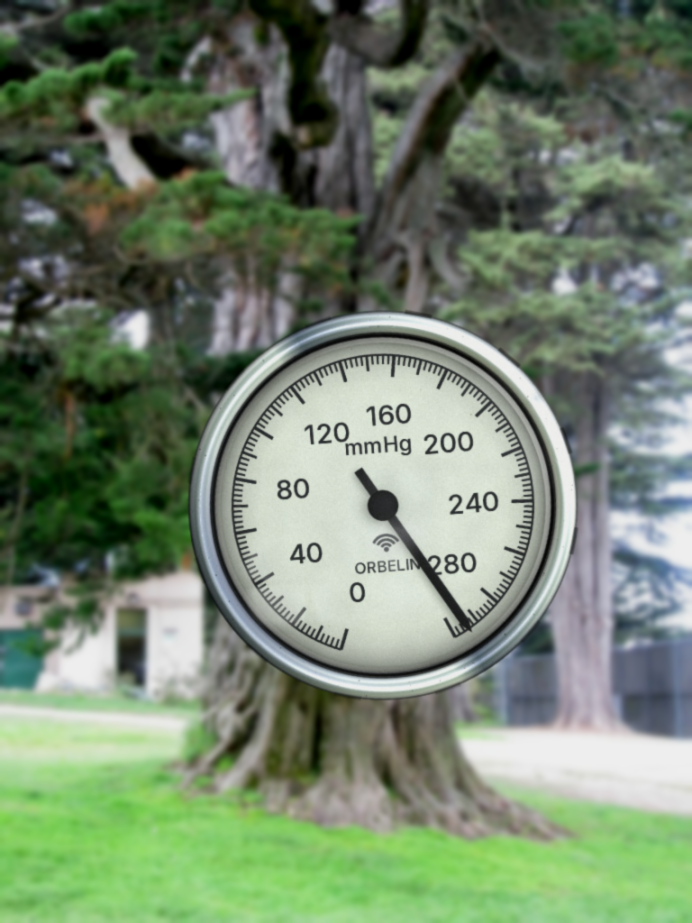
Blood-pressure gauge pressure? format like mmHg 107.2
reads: mmHg 294
